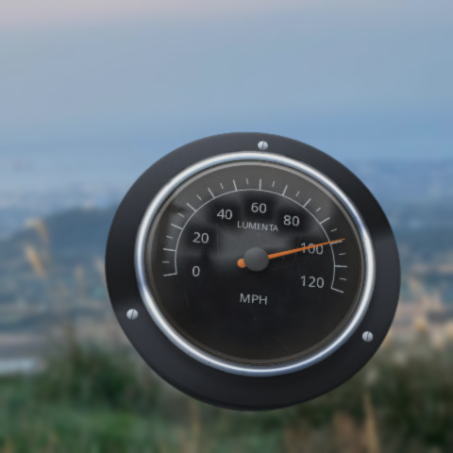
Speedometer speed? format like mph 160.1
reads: mph 100
